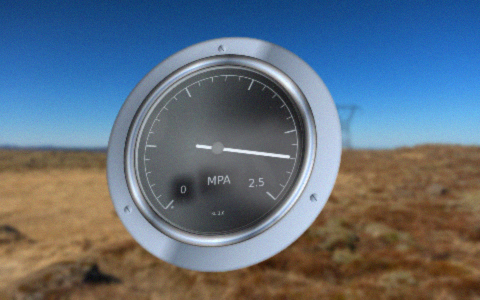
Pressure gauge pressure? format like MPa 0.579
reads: MPa 2.2
